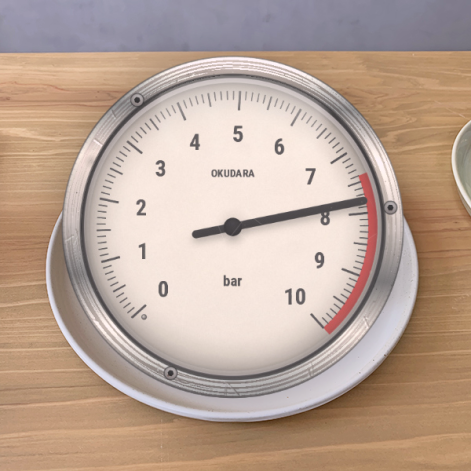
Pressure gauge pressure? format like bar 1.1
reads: bar 7.8
